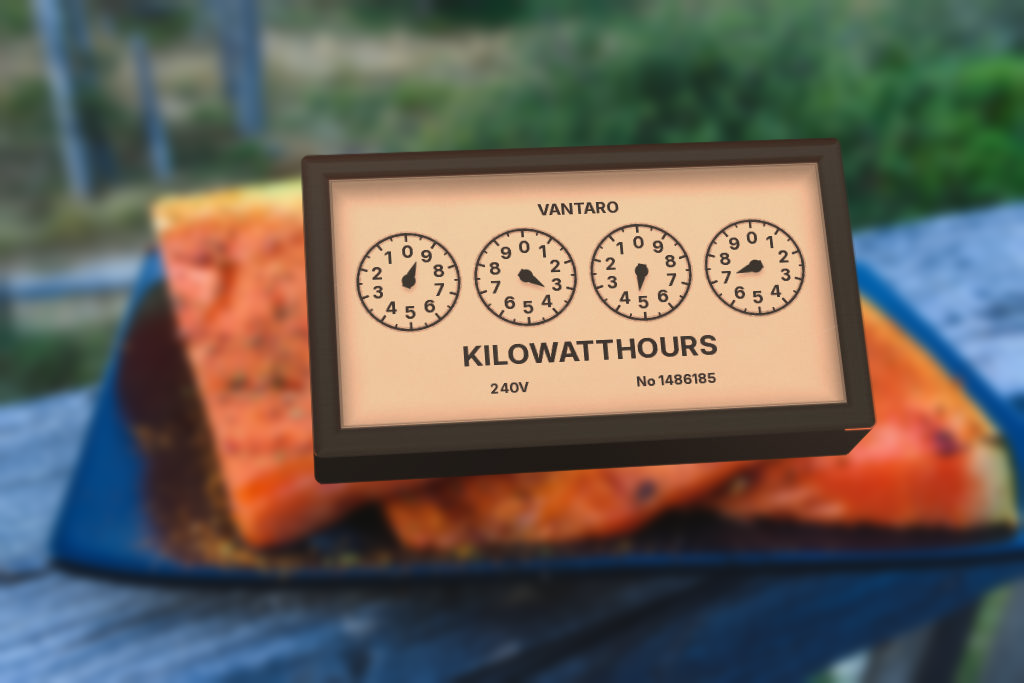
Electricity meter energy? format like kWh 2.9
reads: kWh 9347
